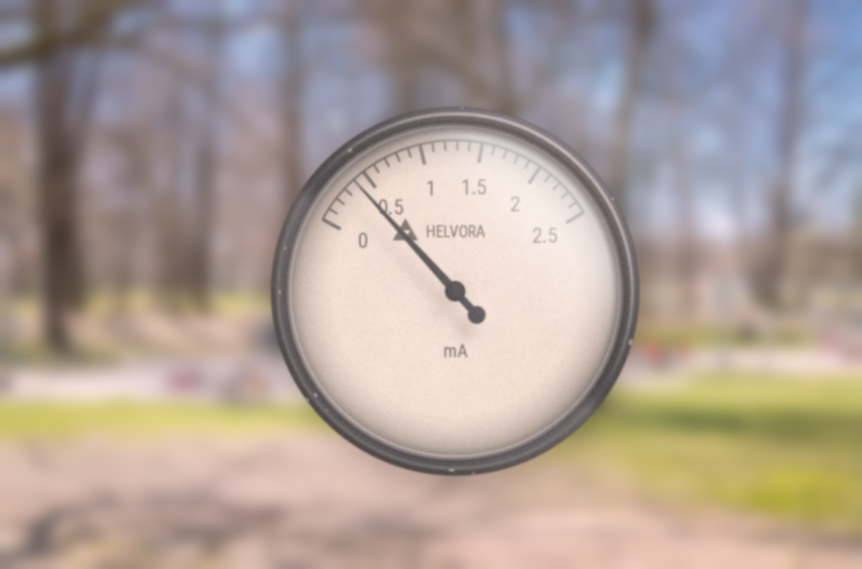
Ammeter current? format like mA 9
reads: mA 0.4
